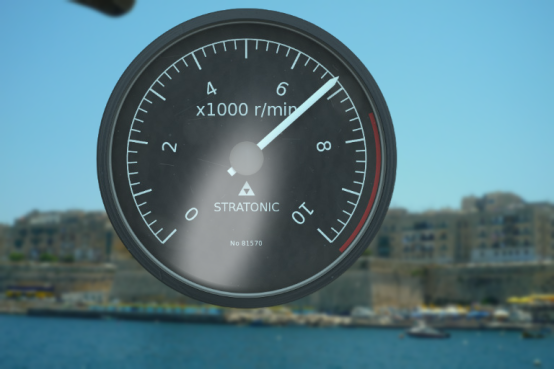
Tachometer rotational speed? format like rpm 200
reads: rpm 6800
